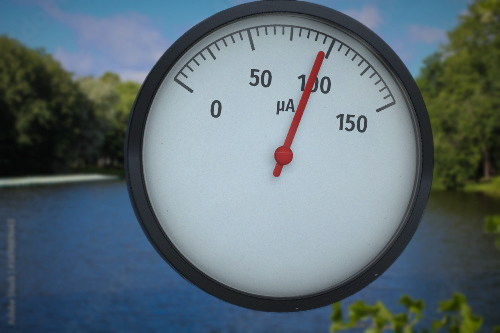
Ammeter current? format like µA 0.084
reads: µA 95
